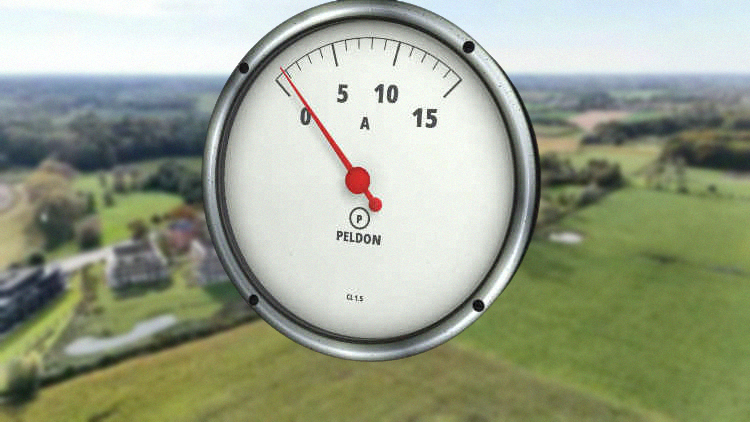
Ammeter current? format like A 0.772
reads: A 1
